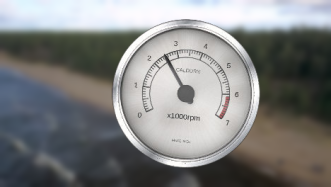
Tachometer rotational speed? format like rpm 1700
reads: rpm 2500
